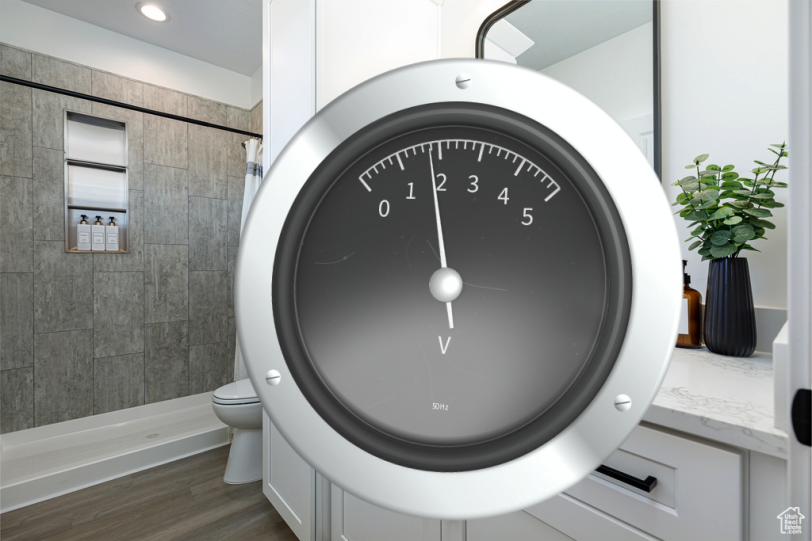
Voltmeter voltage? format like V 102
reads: V 1.8
